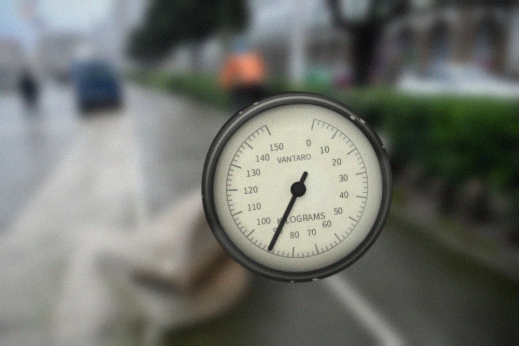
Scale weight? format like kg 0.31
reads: kg 90
